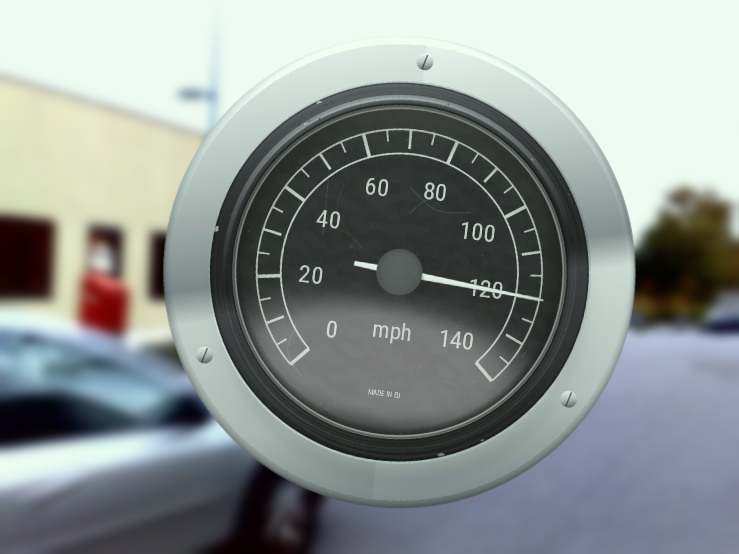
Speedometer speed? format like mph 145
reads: mph 120
